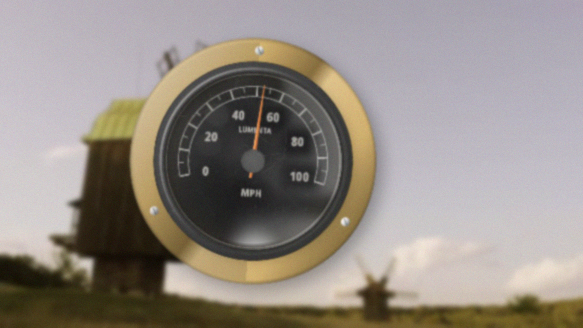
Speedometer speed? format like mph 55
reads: mph 52.5
